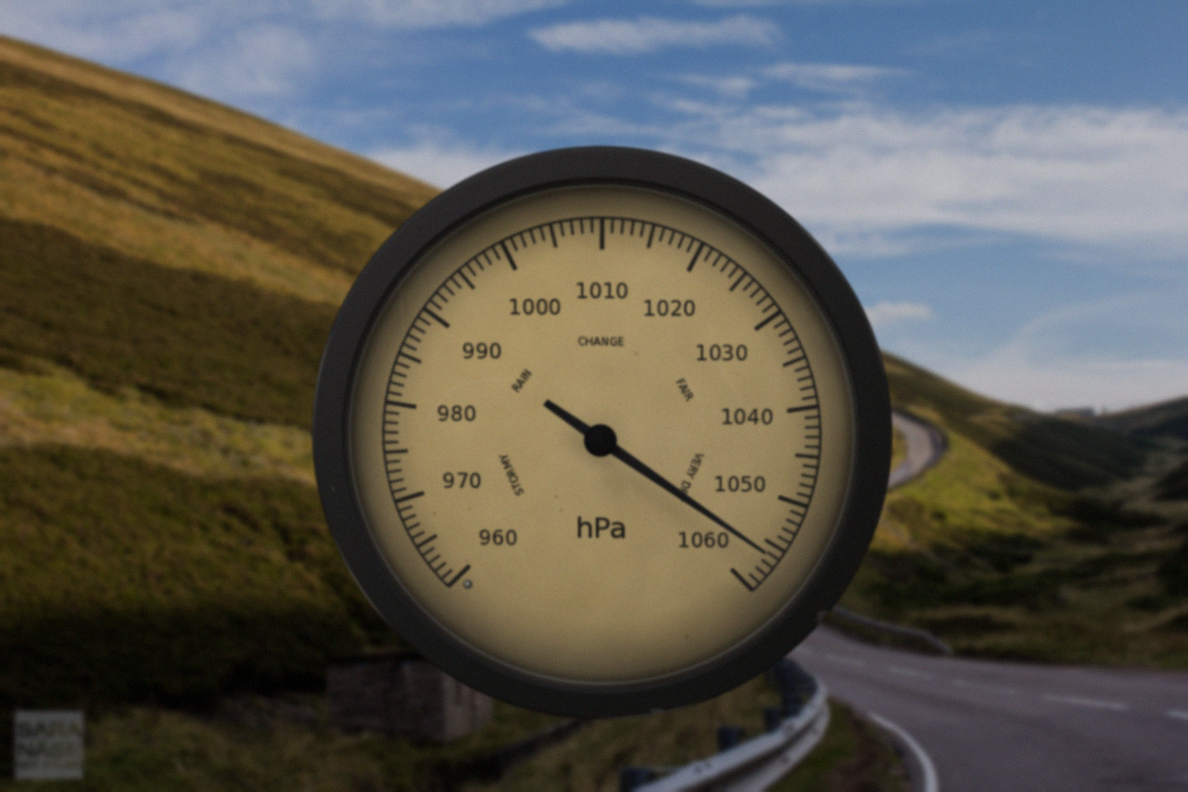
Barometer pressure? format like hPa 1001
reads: hPa 1056
